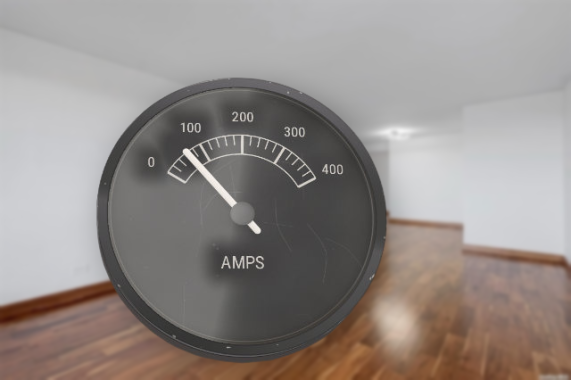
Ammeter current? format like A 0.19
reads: A 60
